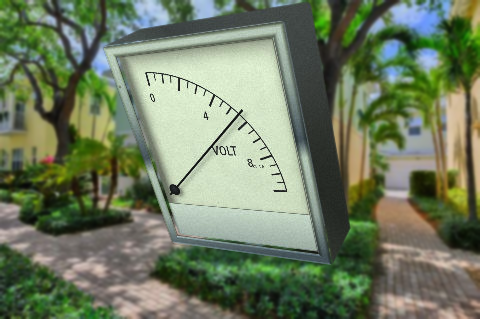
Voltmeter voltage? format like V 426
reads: V 5.5
